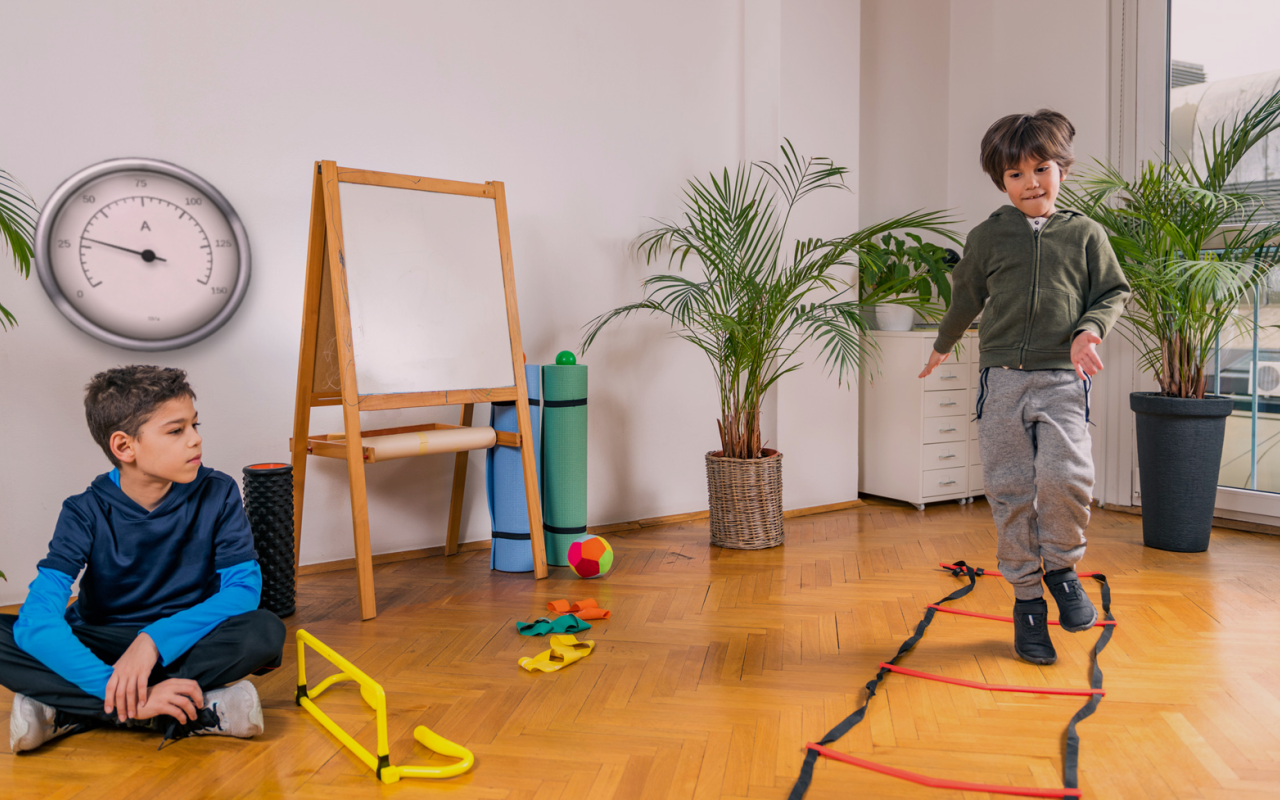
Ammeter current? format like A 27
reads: A 30
